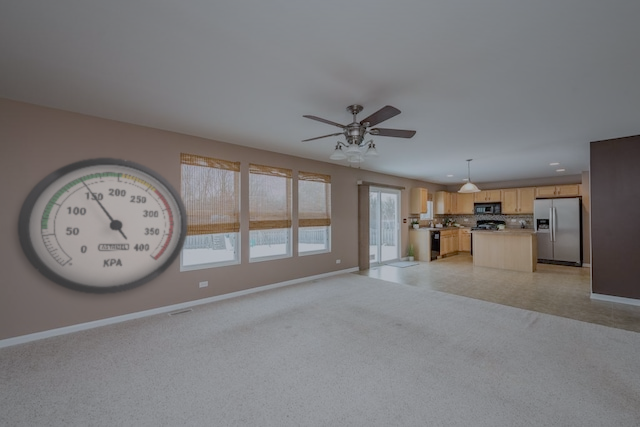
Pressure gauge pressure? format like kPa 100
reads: kPa 150
